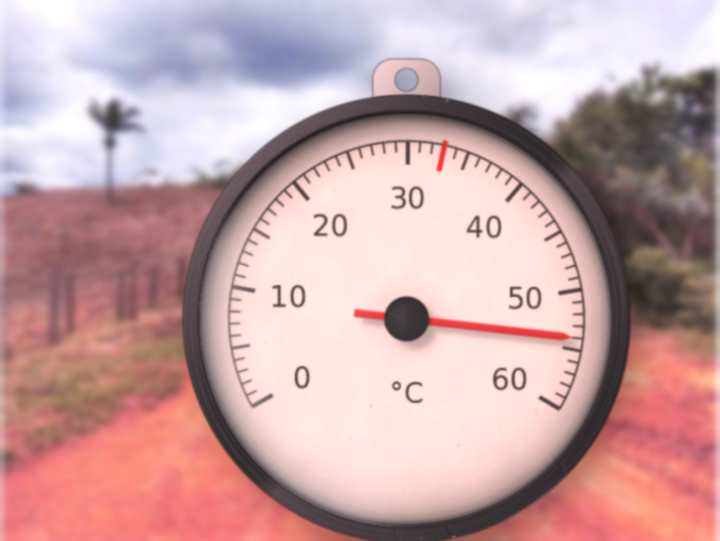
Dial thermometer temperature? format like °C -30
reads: °C 54
